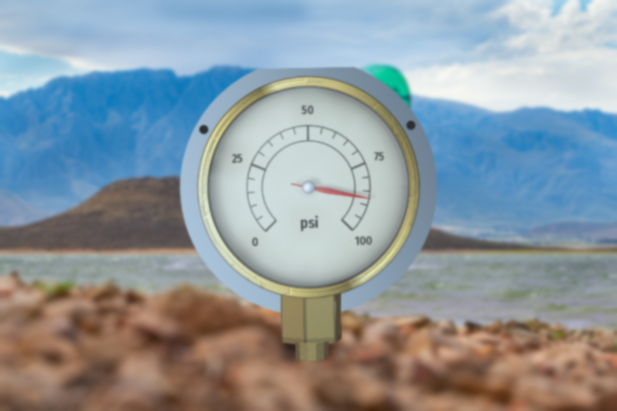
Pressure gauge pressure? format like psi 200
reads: psi 87.5
